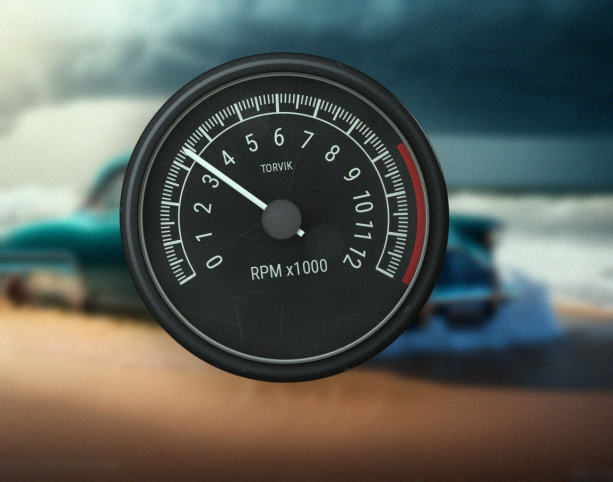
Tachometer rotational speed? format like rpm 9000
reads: rpm 3400
